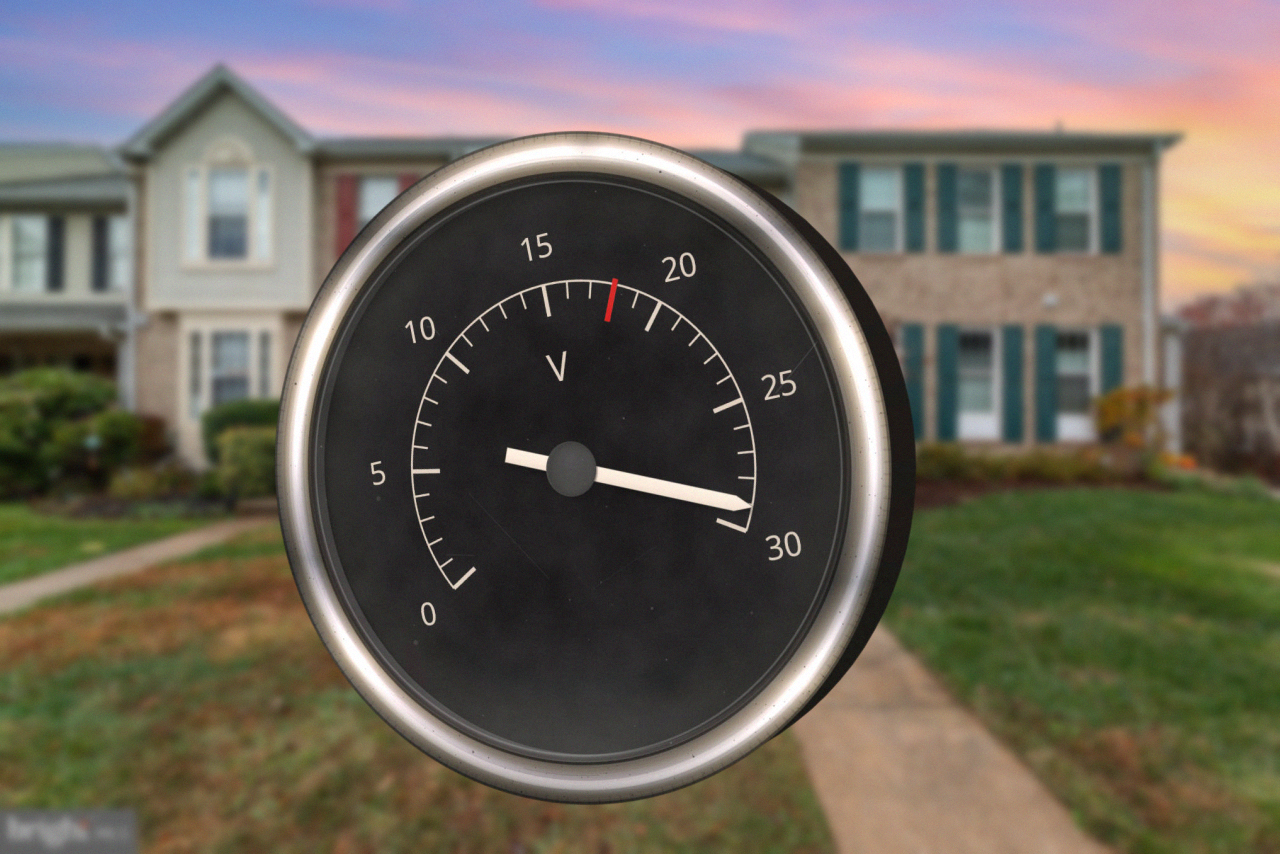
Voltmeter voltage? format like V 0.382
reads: V 29
